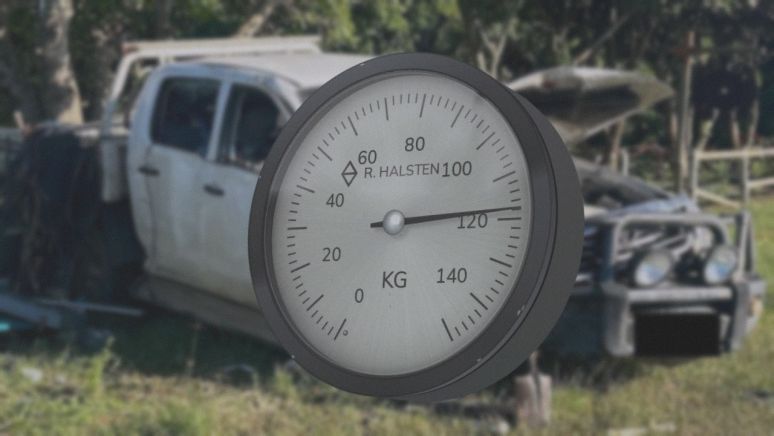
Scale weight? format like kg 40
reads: kg 118
